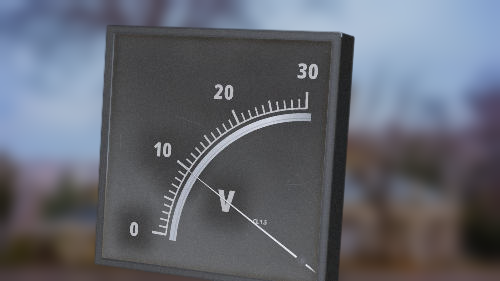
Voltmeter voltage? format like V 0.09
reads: V 10
